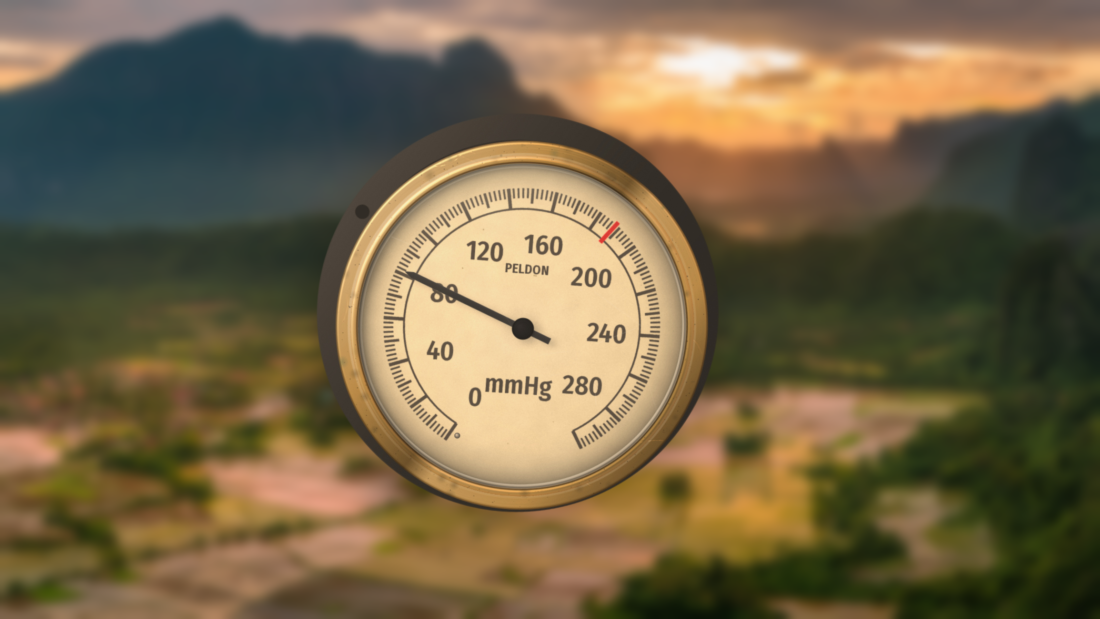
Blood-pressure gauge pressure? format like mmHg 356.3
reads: mmHg 82
